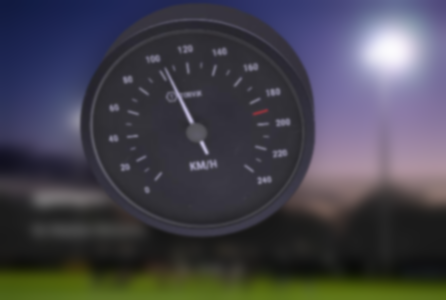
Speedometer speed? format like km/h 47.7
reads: km/h 105
